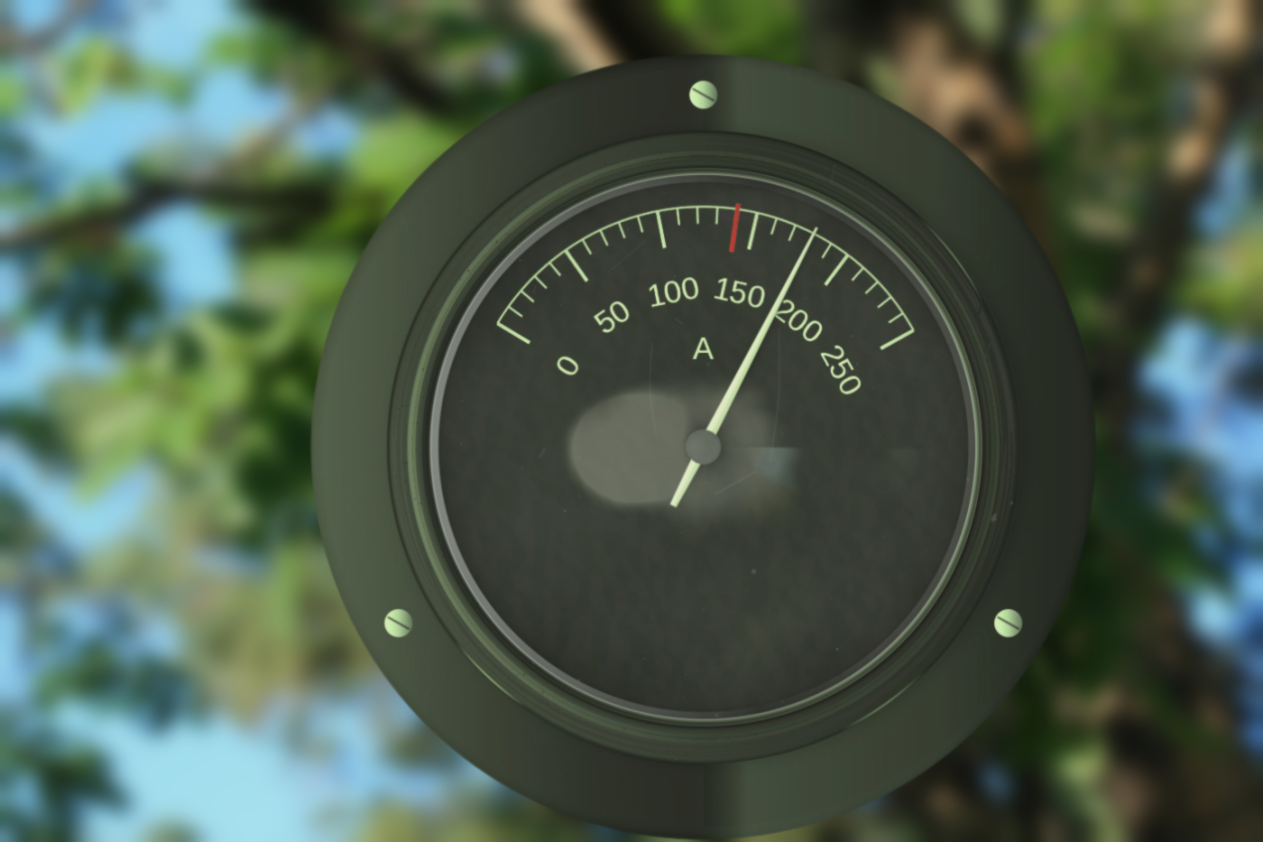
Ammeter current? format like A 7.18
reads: A 180
